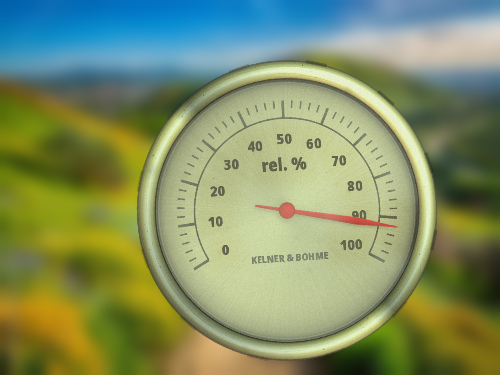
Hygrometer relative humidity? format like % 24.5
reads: % 92
